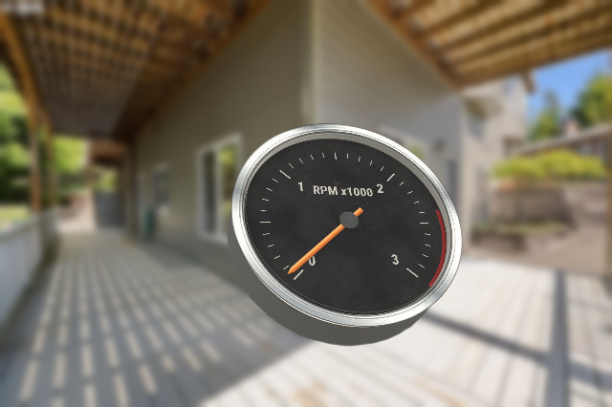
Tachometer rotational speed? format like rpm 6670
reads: rpm 50
